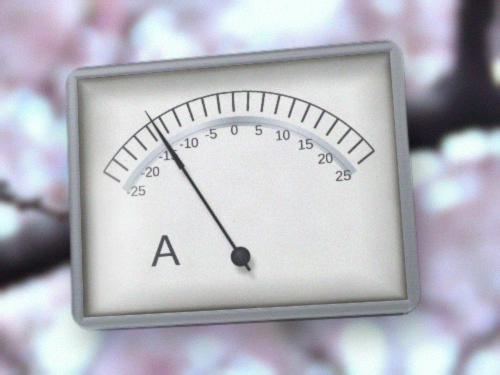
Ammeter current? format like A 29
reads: A -13.75
